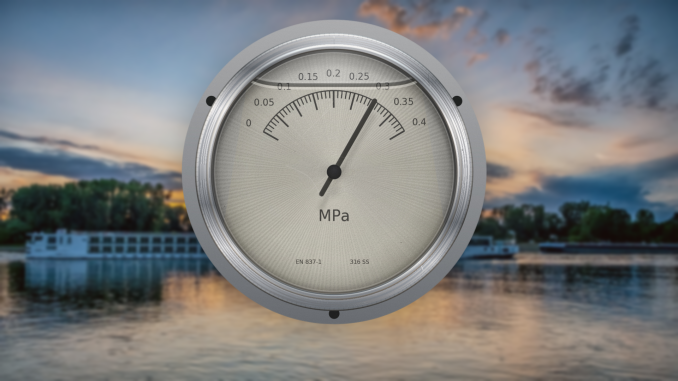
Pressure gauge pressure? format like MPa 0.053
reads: MPa 0.3
